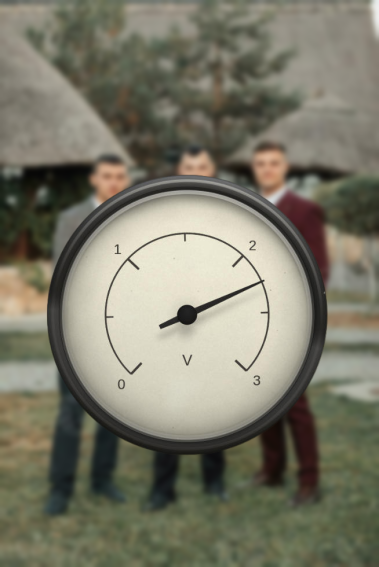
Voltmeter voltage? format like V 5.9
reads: V 2.25
